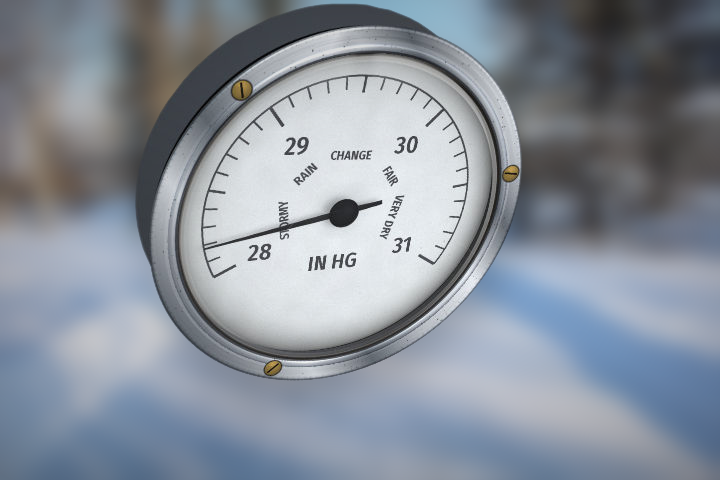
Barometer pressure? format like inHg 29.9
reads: inHg 28.2
